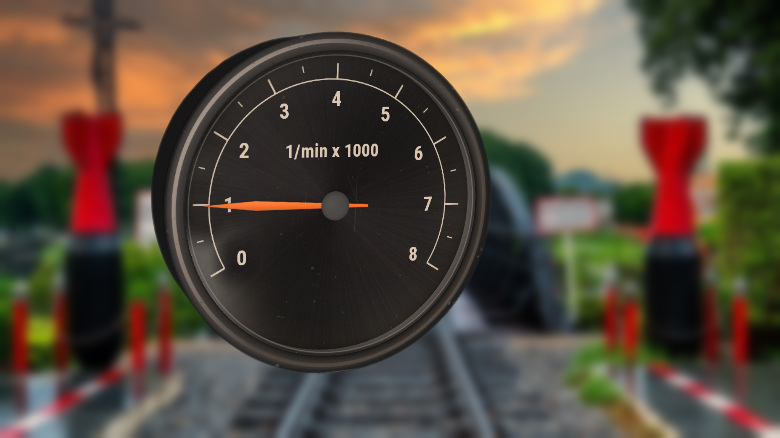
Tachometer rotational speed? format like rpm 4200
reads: rpm 1000
